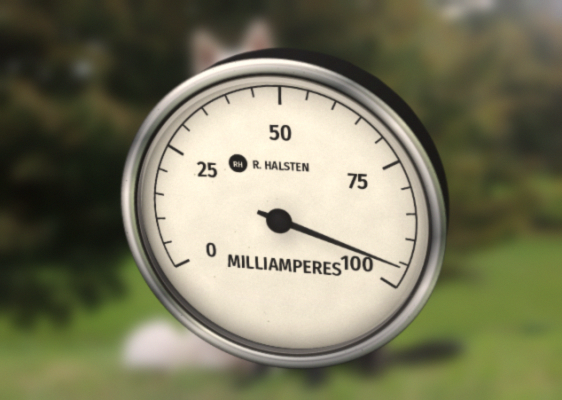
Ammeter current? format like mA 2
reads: mA 95
